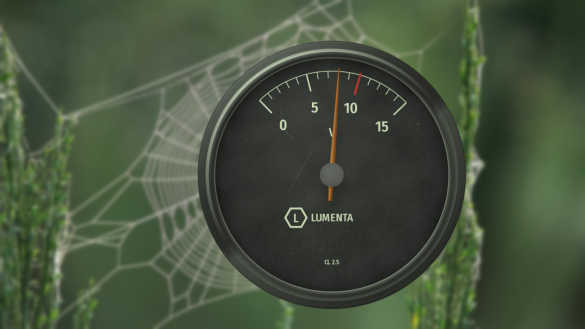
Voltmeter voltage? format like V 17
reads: V 8
